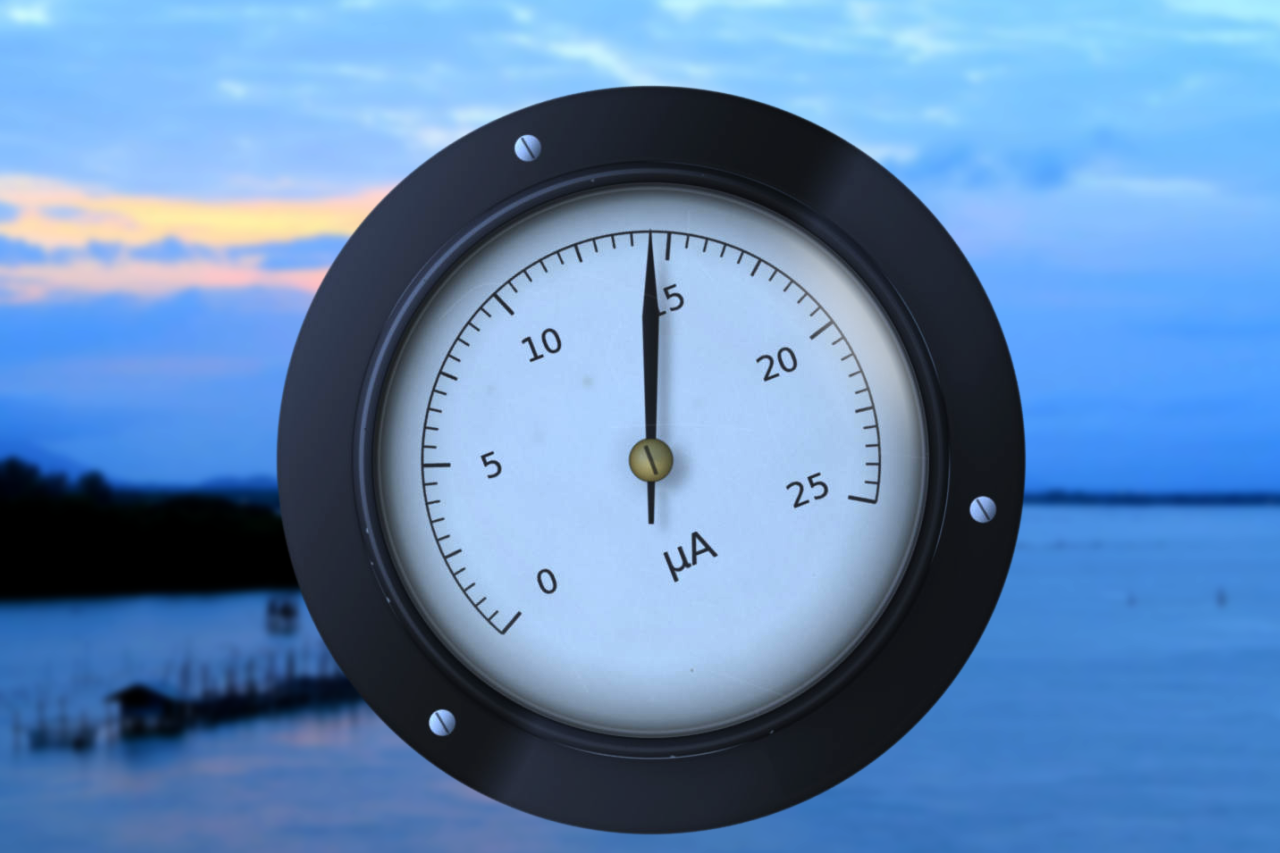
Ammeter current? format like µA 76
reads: µA 14.5
